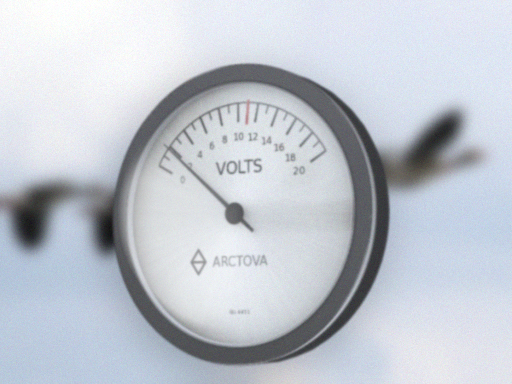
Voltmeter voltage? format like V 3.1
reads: V 2
